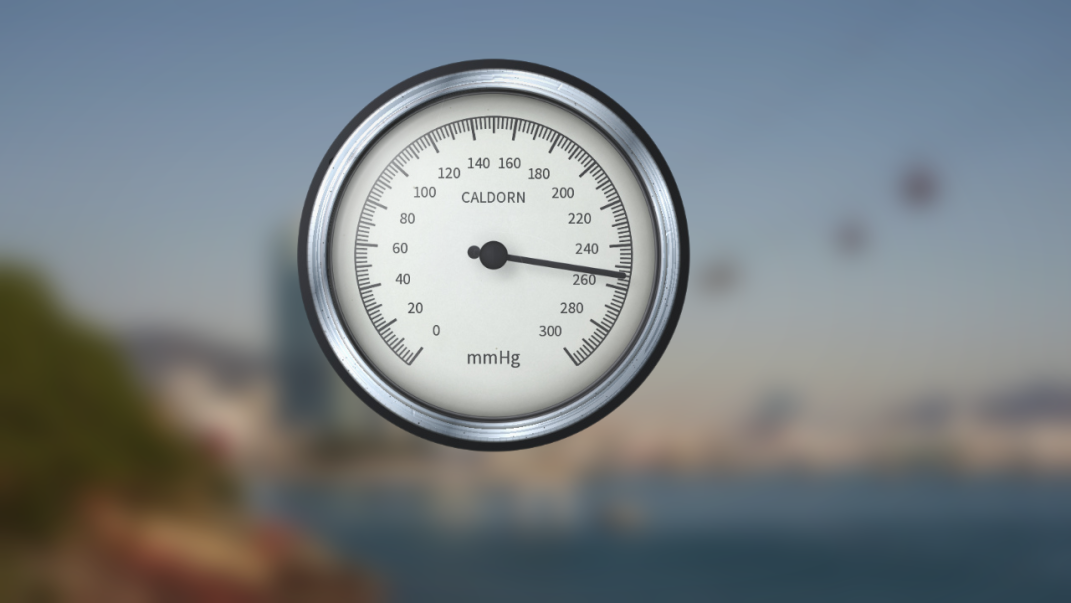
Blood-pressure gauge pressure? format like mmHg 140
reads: mmHg 254
